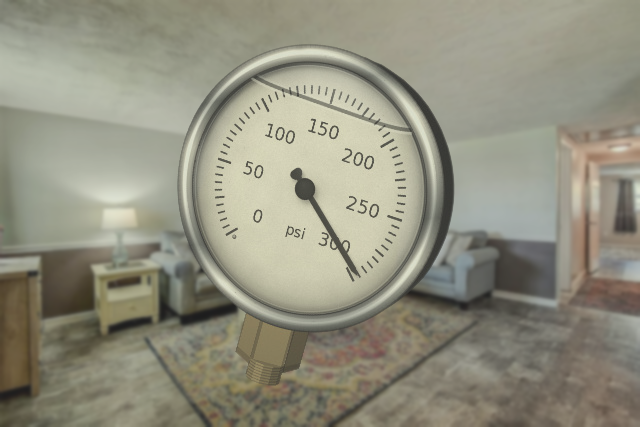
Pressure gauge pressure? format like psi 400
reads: psi 295
